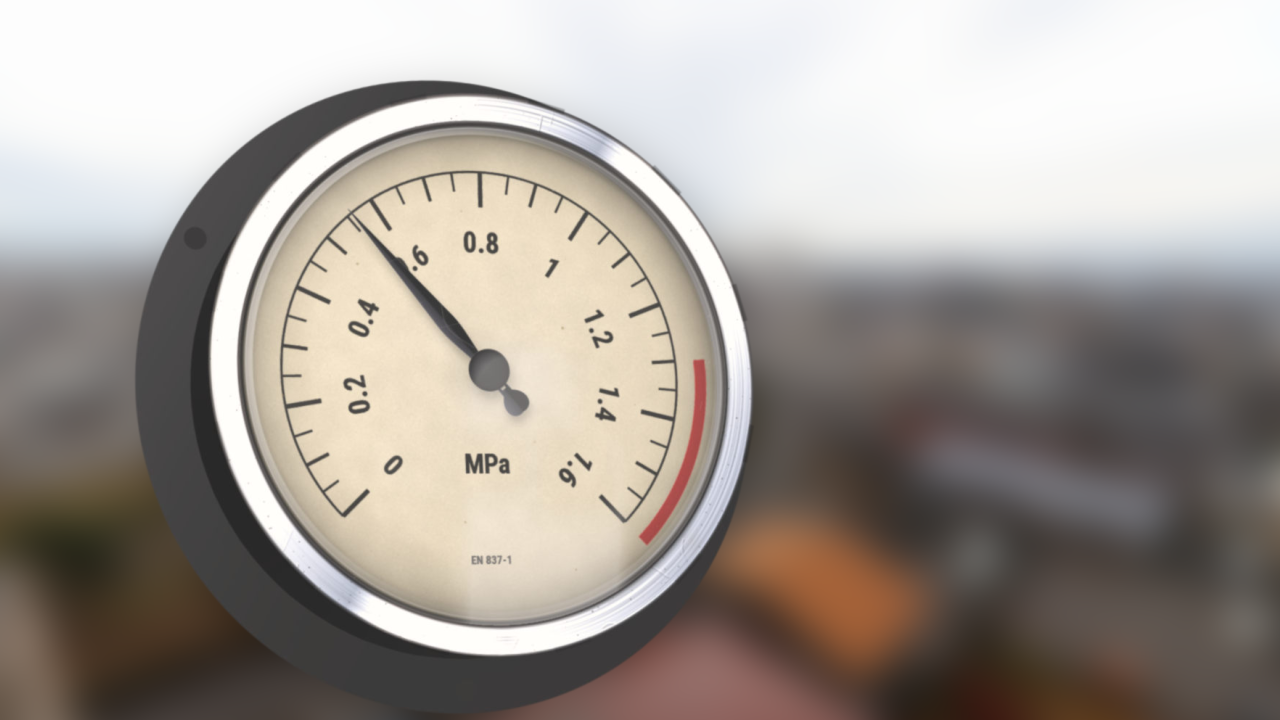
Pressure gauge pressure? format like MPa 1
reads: MPa 0.55
